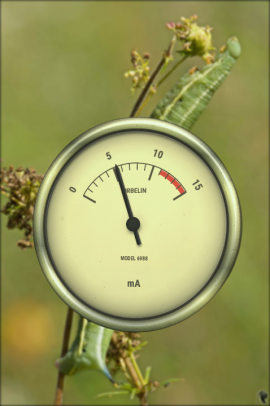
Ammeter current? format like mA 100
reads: mA 5.5
